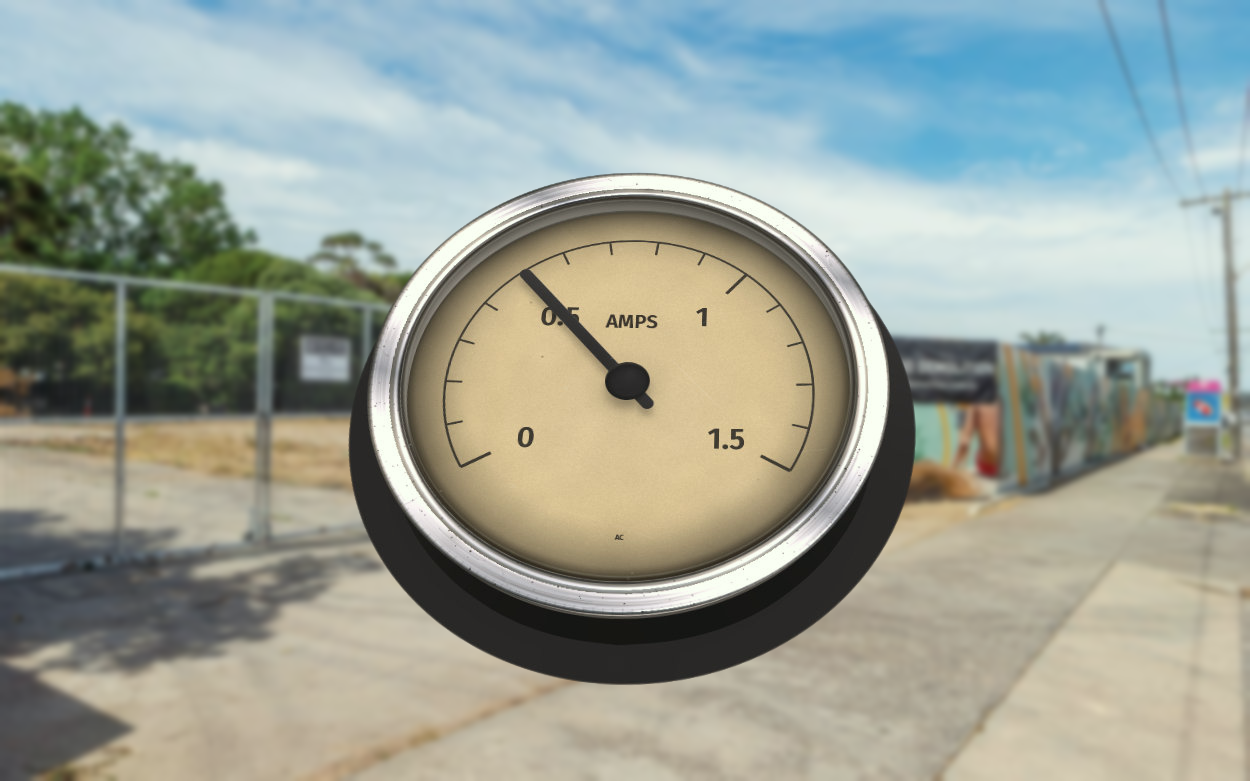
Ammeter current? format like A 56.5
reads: A 0.5
